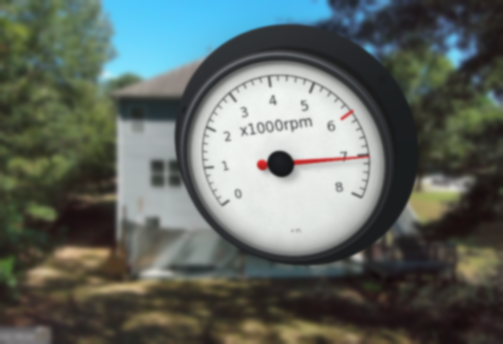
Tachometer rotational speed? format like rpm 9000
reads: rpm 7000
